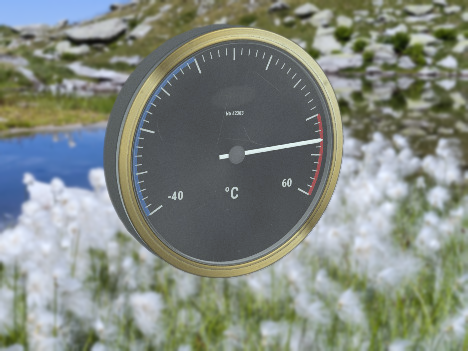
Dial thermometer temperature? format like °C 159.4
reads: °C 46
